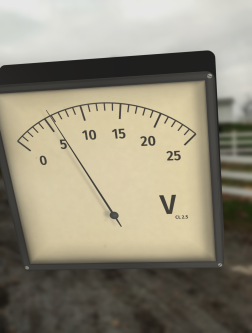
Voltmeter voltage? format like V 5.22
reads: V 6
